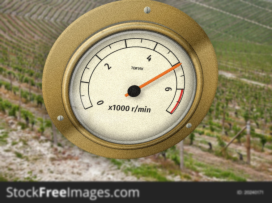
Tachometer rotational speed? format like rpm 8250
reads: rpm 5000
